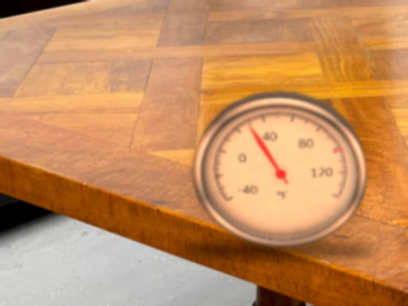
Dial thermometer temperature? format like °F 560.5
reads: °F 30
